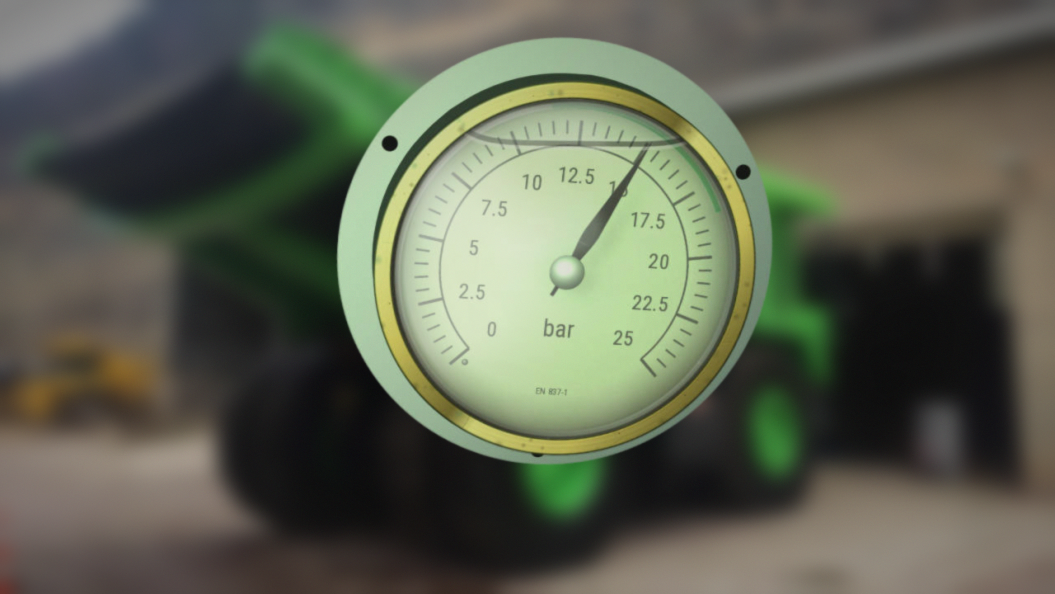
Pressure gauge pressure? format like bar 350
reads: bar 15
